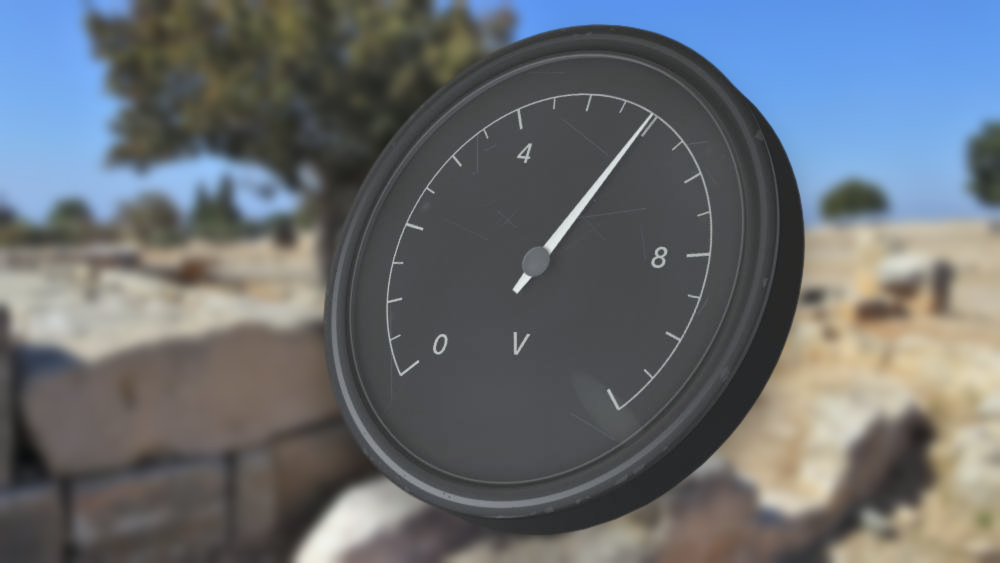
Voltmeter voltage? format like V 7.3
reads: V 6
